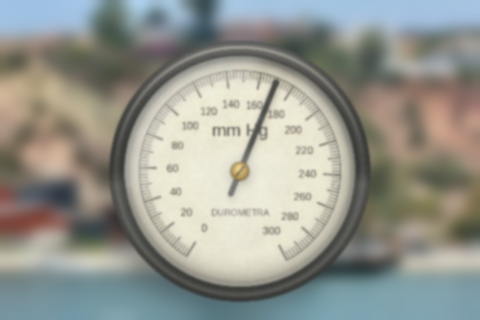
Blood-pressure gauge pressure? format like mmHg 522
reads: mmHg 170
